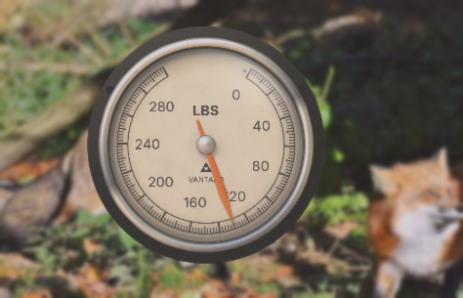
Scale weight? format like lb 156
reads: lb 130
